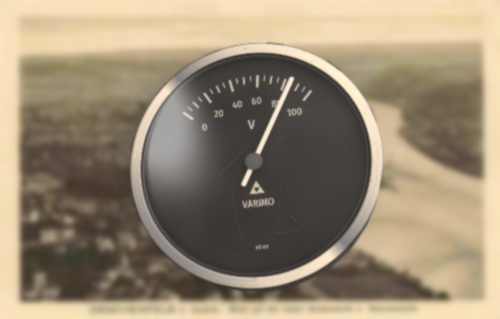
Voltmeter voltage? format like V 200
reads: V 85
